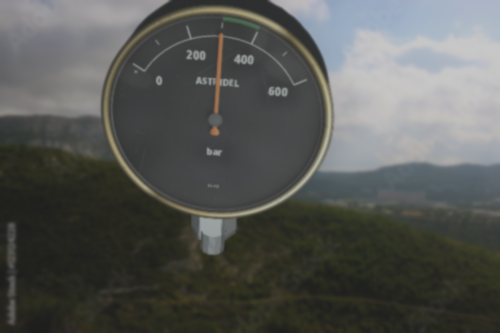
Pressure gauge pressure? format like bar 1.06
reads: bar 300
